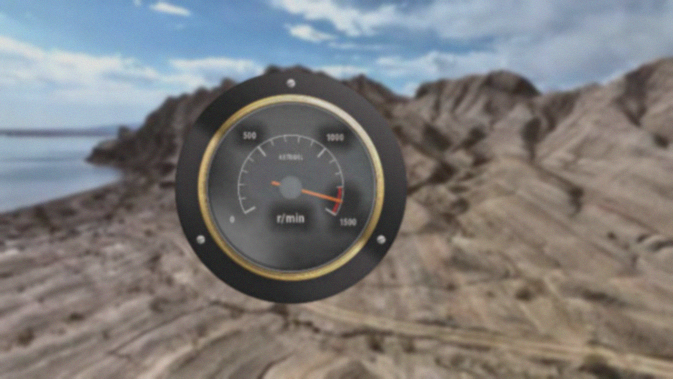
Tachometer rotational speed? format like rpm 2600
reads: rpm 1400
